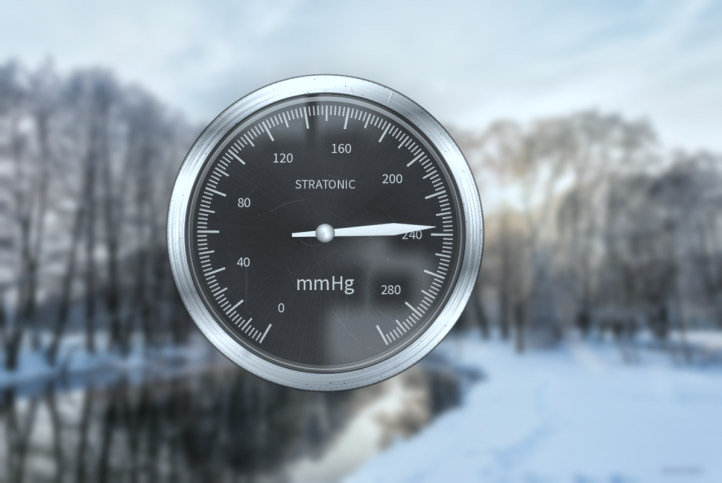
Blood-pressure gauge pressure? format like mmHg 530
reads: mmHg 236
